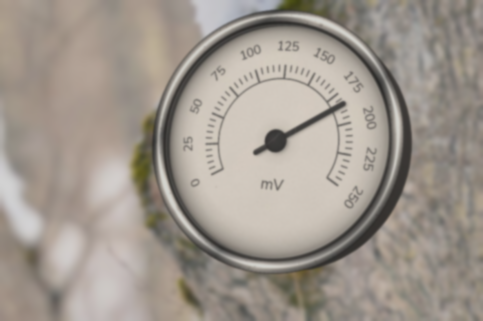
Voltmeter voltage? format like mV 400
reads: mV 185
